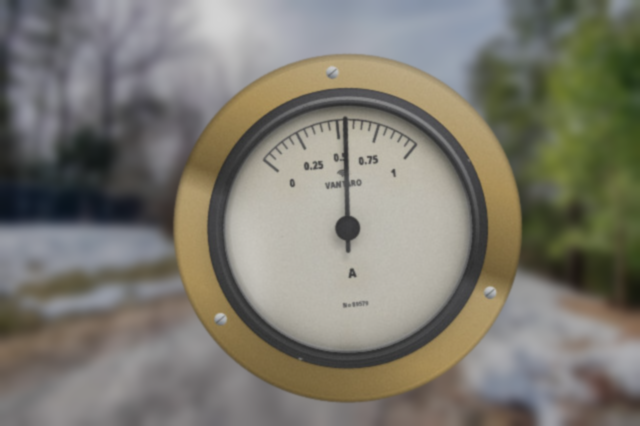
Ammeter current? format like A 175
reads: A 0.55
